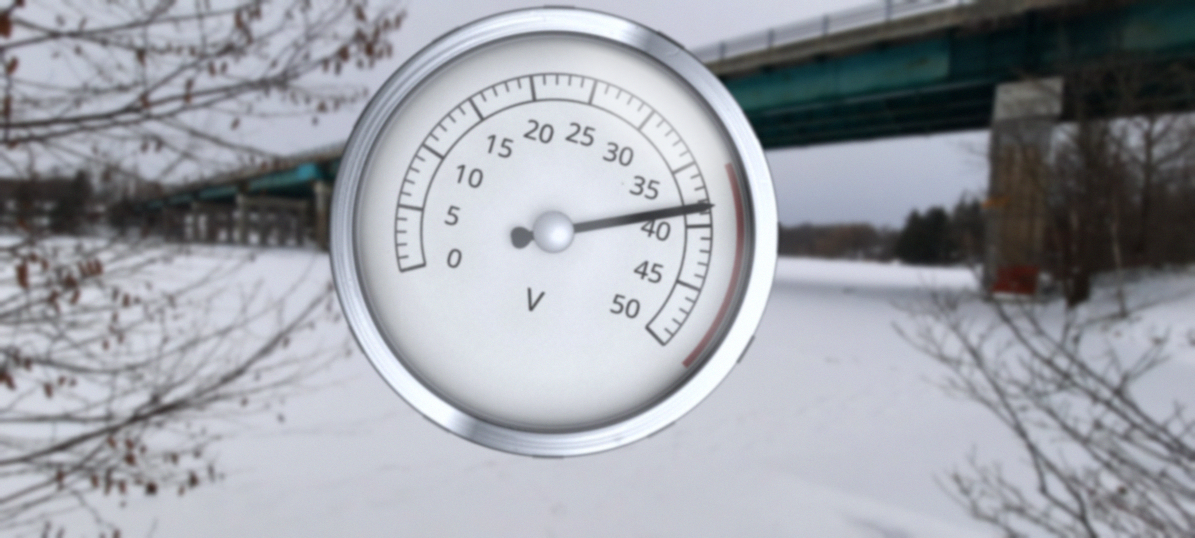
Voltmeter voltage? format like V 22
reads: V 38.5
